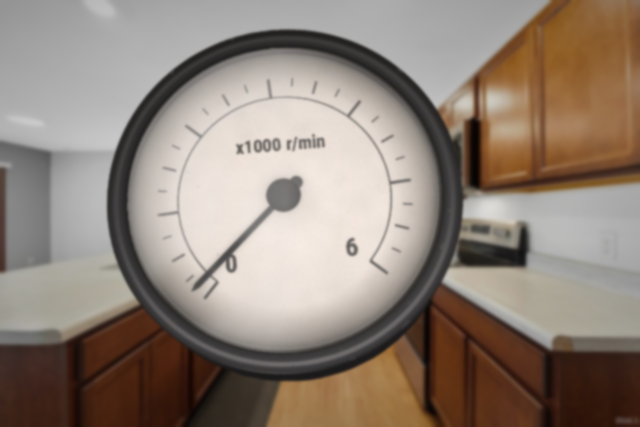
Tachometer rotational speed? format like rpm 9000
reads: rpm 125
